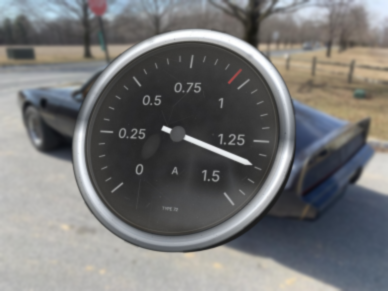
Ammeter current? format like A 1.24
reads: A 1.35
